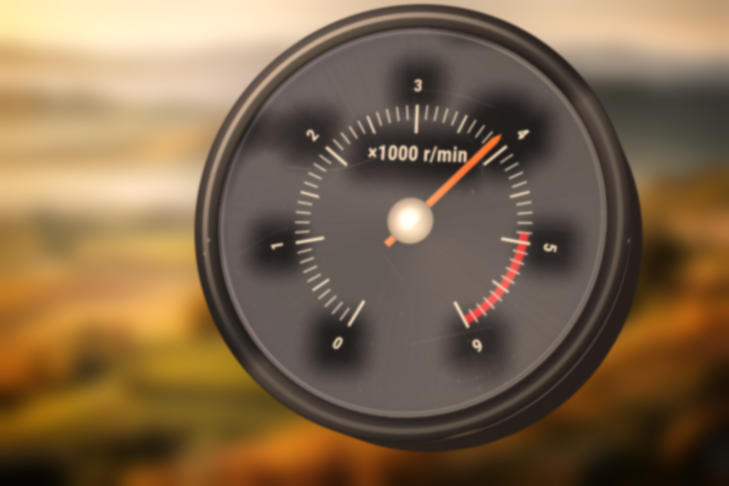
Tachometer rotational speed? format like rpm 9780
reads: rpm 3900
